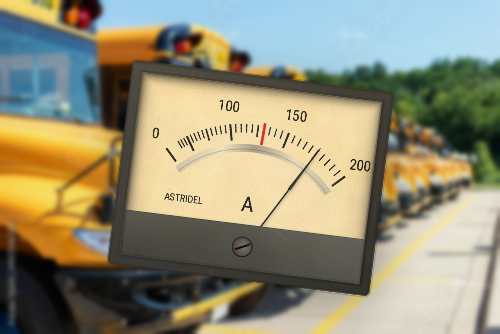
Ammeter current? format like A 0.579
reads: A 175
